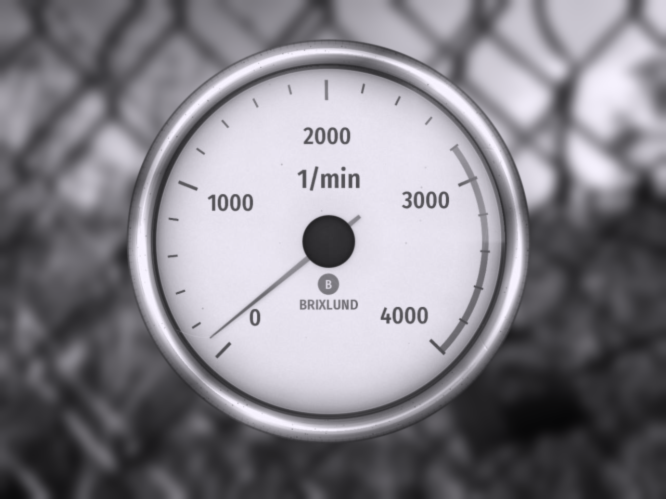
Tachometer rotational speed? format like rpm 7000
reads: rpm 100
